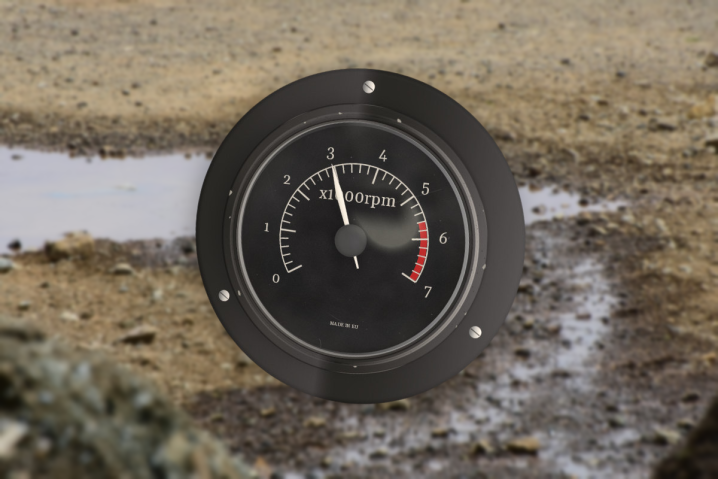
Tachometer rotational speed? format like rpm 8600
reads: rpm 3000
